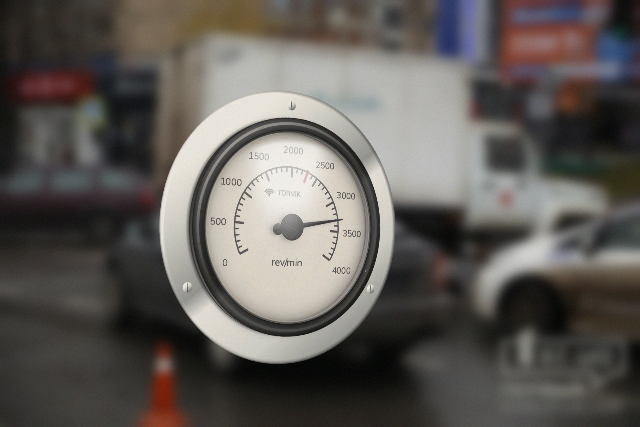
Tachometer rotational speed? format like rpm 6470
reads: rpm 3300
